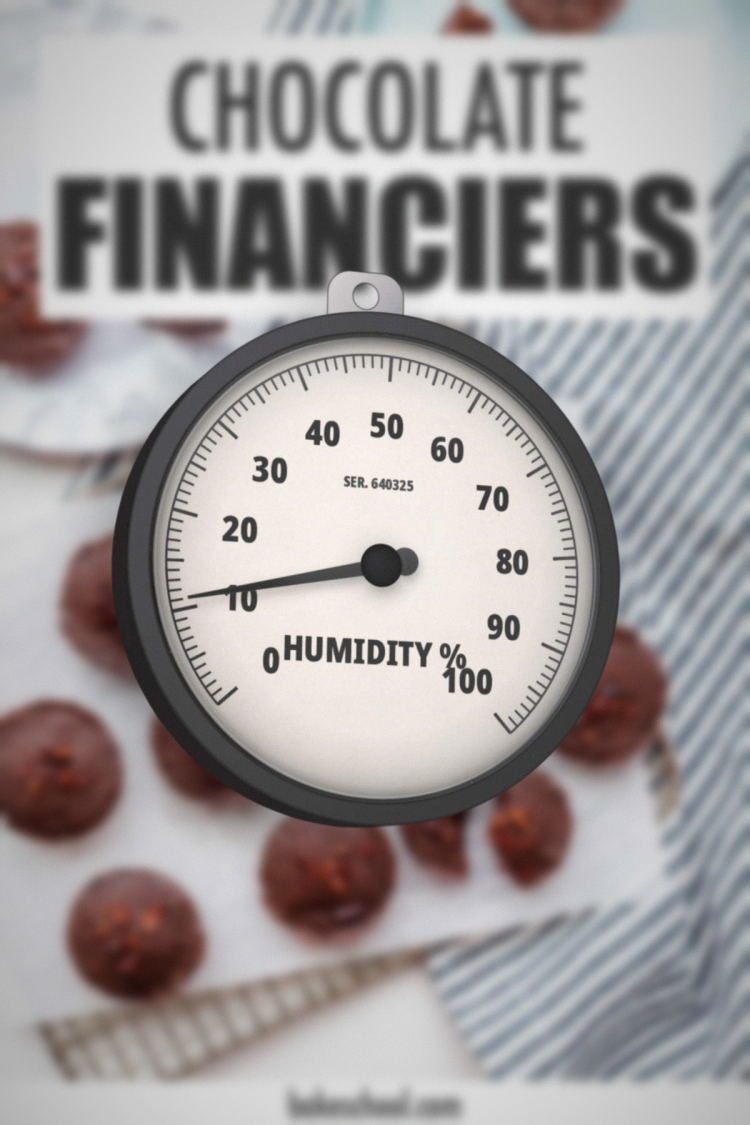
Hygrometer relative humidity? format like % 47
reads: % 11
